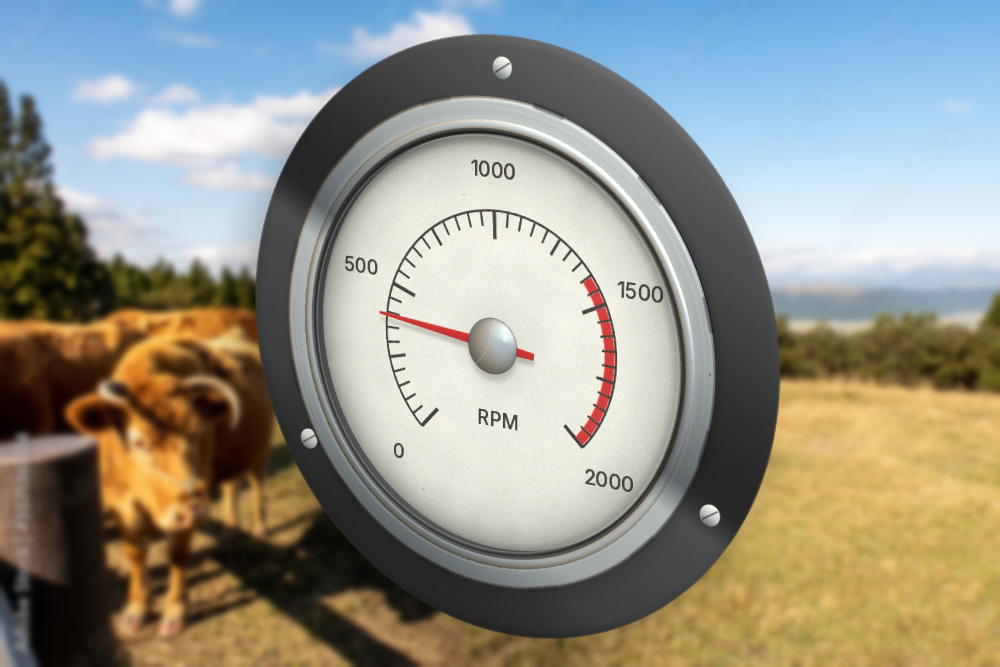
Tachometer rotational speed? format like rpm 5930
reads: rpm 400
